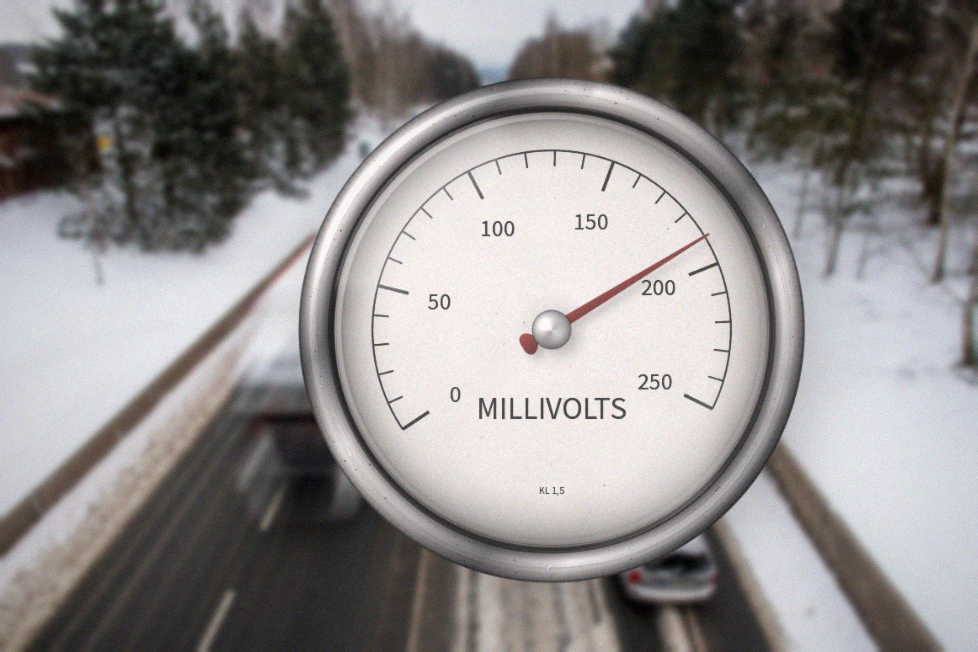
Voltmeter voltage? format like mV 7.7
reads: mV 190
